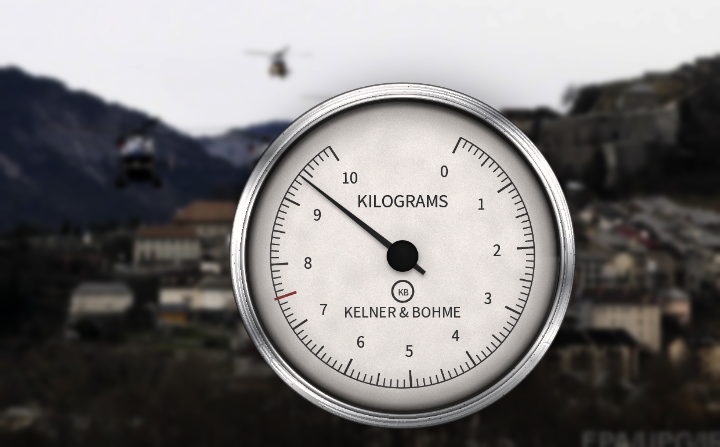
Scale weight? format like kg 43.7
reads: kg 9.4
